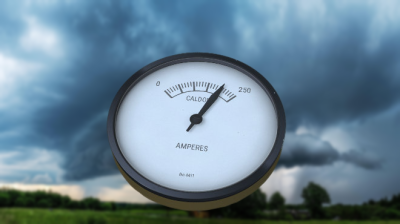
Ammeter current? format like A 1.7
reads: A 200
